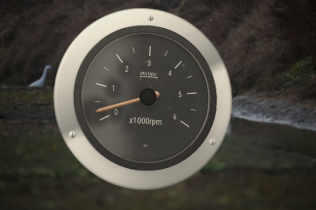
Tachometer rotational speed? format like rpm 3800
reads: rpm 250
